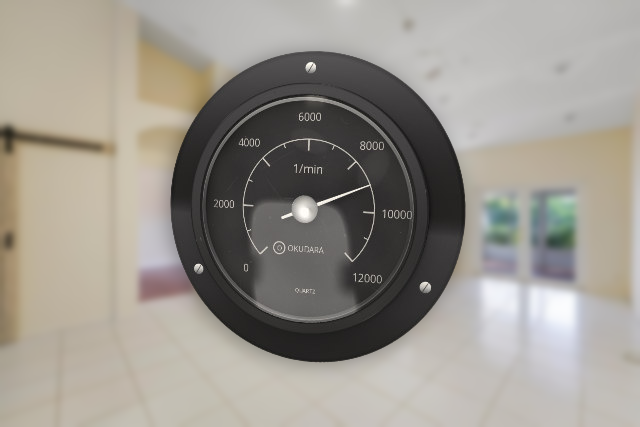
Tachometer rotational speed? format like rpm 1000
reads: rpm 9000
